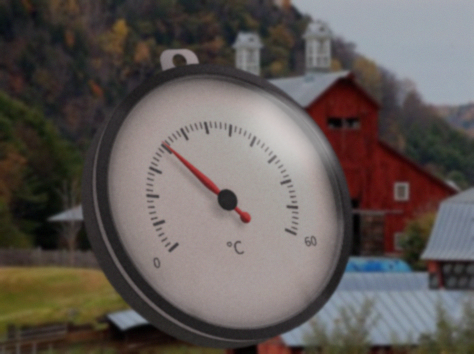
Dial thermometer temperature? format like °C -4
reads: °C 20
